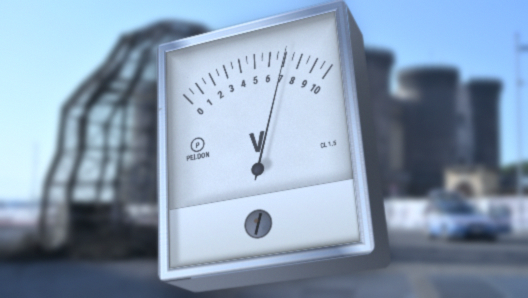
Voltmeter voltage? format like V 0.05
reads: V 7
